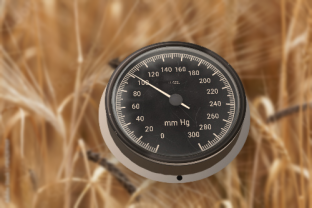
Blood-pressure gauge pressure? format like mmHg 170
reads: mmHg 100
